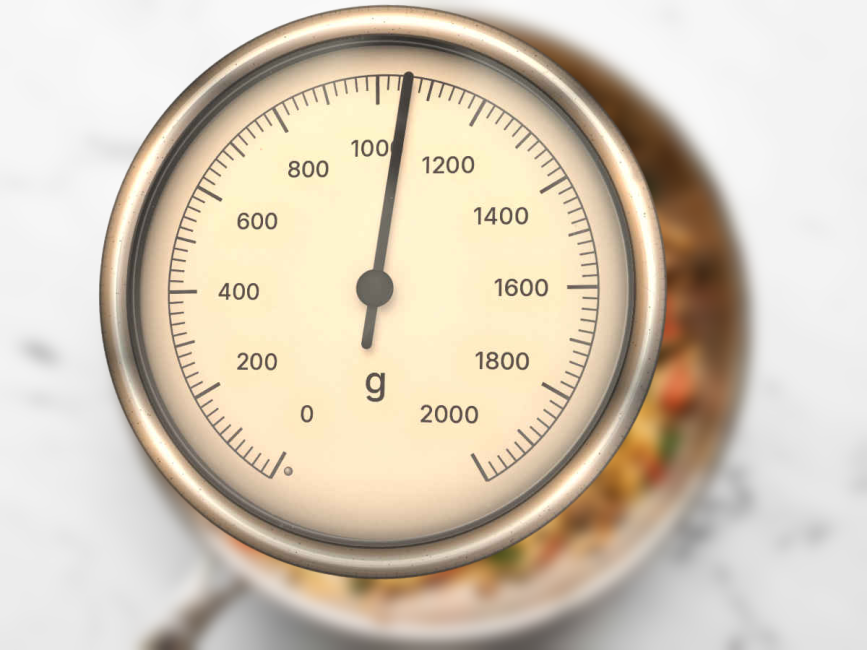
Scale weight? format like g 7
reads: g 1060
